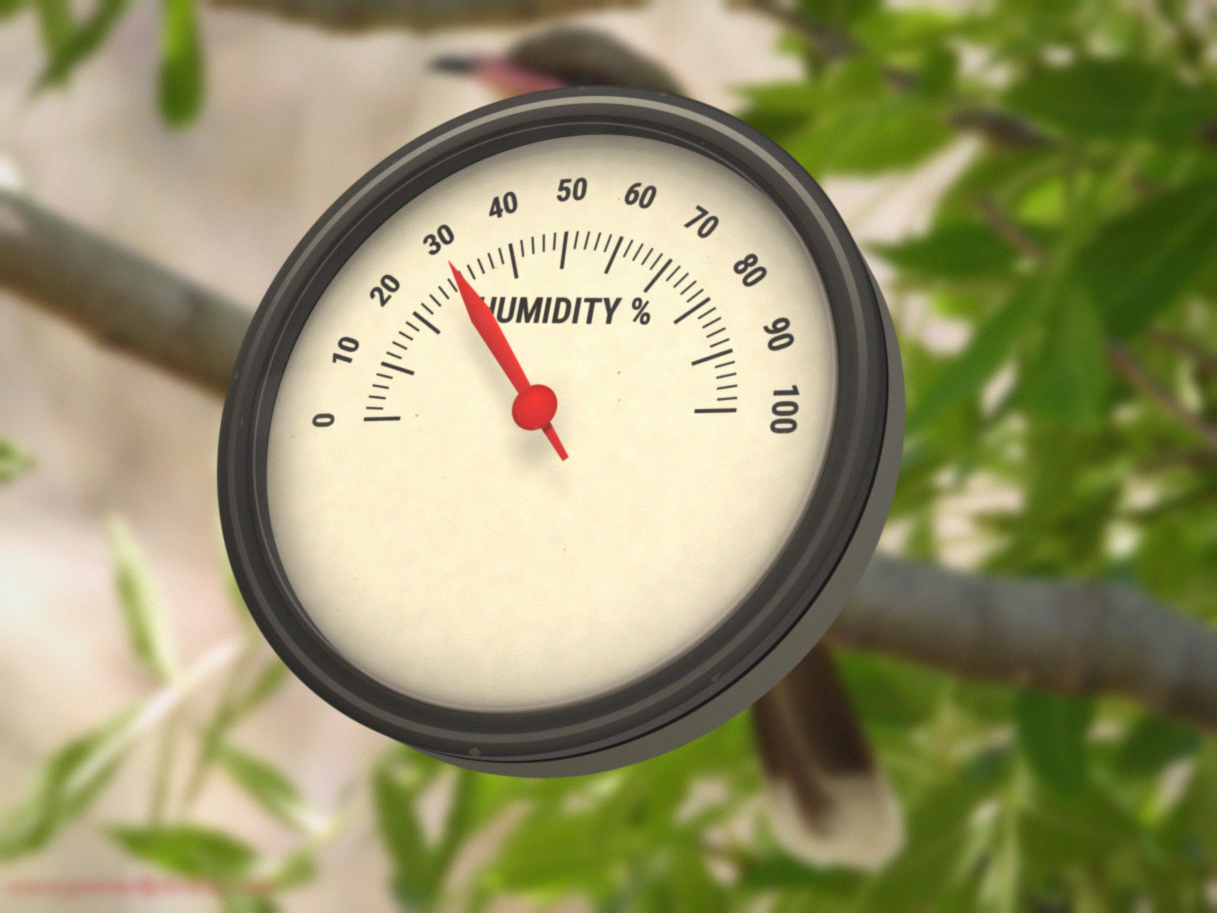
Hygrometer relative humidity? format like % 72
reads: % 30
